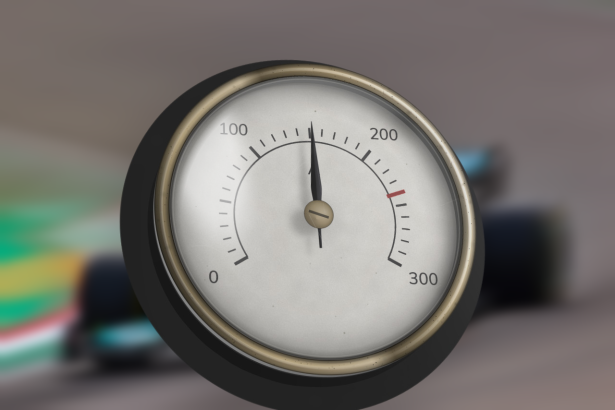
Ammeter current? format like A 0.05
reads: A 150
